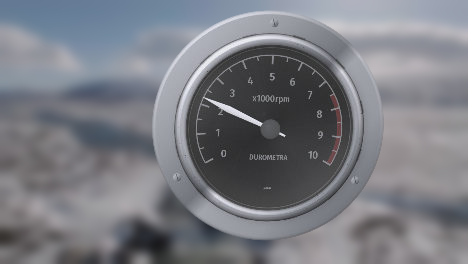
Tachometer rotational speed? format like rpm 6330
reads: rpm 2250
